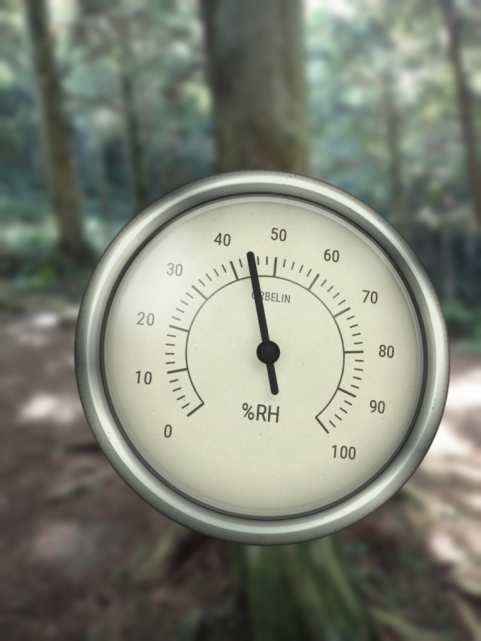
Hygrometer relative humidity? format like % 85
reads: % 44
